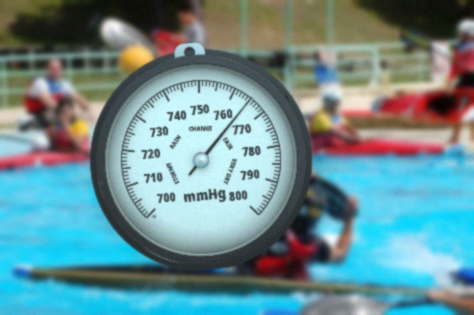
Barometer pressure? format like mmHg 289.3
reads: mmHg 765
